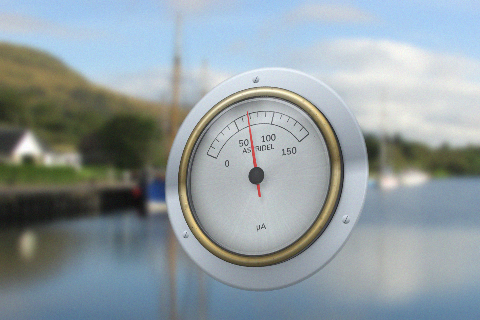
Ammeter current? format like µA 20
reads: µA 70
